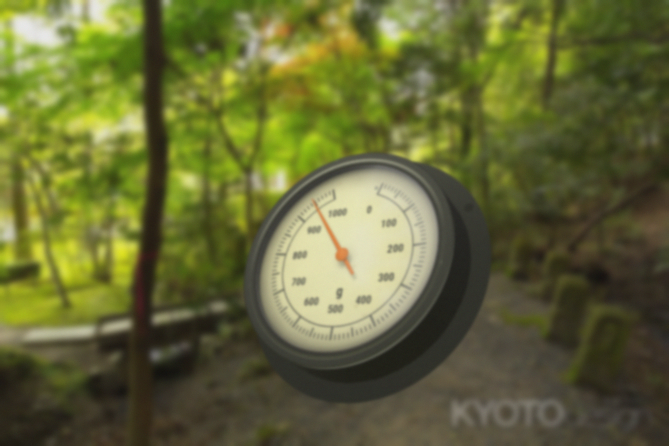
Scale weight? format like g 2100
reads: g 950
